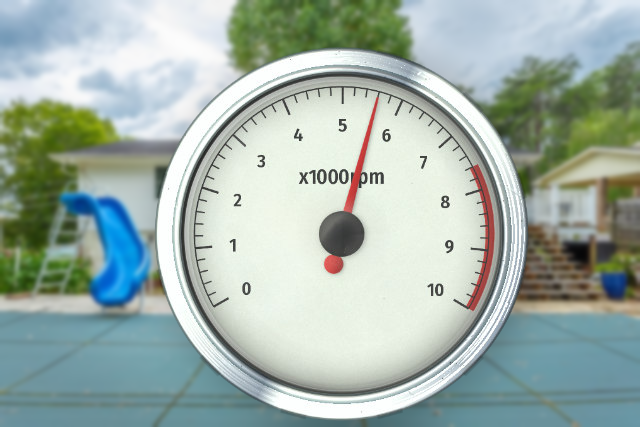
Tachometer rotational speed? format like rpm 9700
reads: rpm 5600
